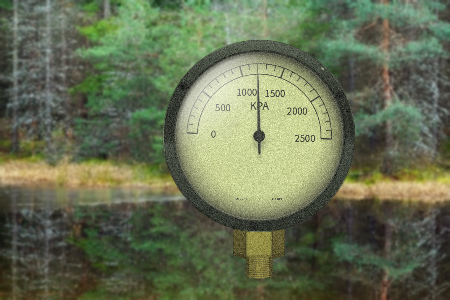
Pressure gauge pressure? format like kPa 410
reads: kPa 1200
